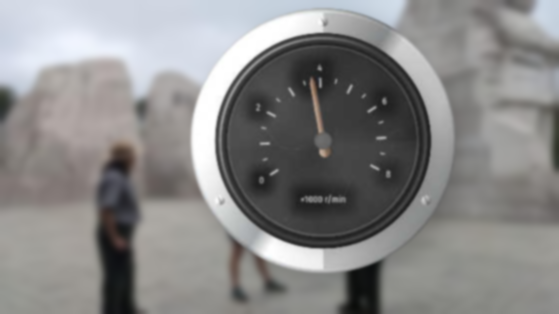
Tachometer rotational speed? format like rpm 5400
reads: rpm 3750
